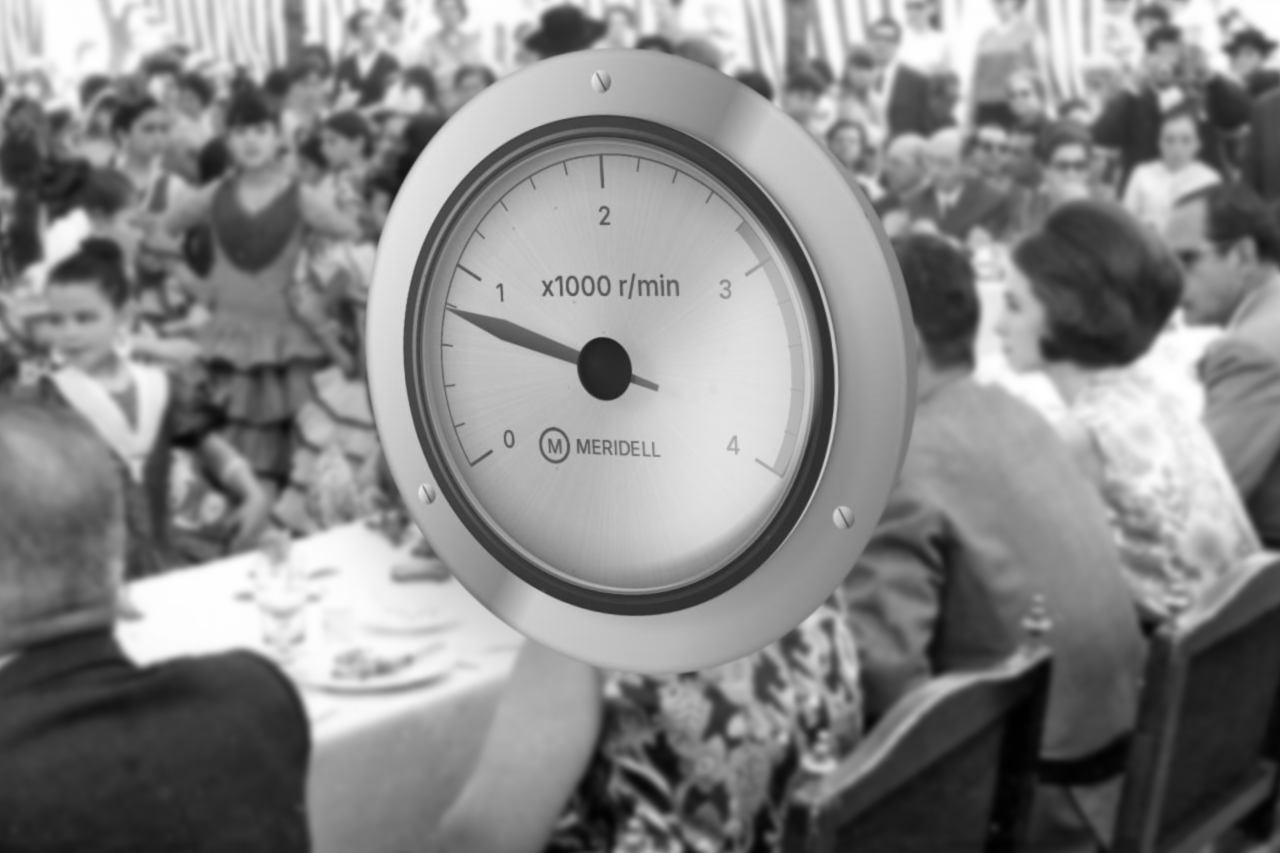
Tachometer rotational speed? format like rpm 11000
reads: rpm 800
